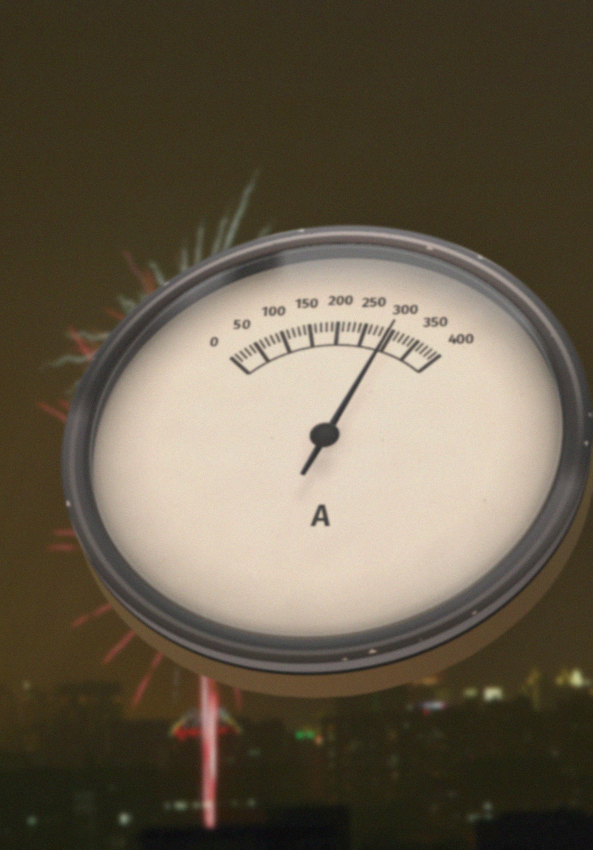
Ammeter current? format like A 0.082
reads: A 300
